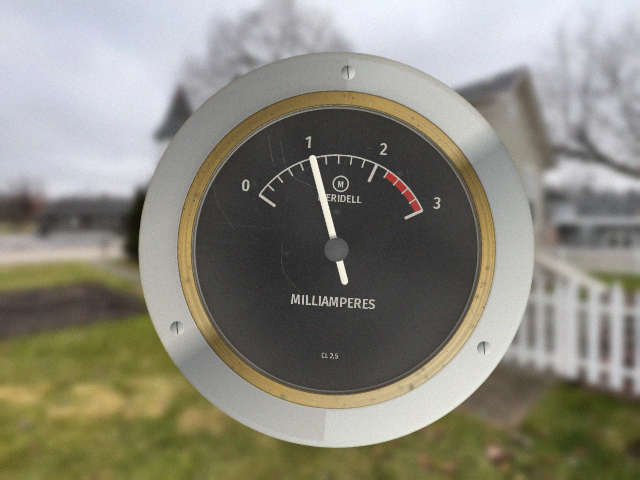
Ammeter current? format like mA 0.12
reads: mA 1
